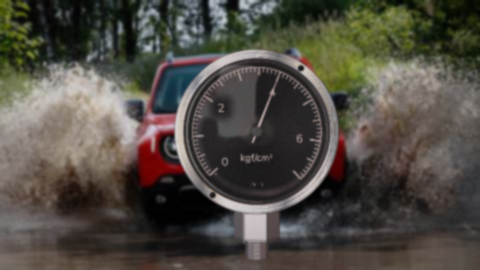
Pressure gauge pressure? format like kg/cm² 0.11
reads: kg/cm² 4
